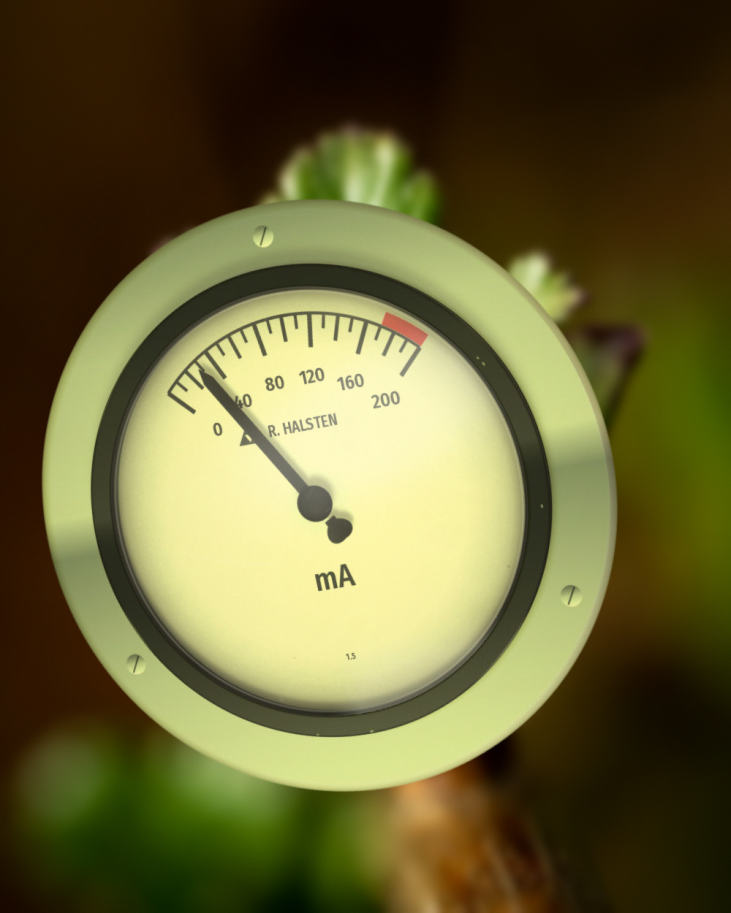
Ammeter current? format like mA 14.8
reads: mA 30
